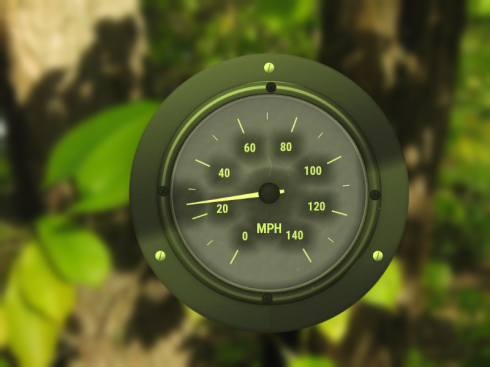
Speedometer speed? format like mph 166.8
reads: mph 25
